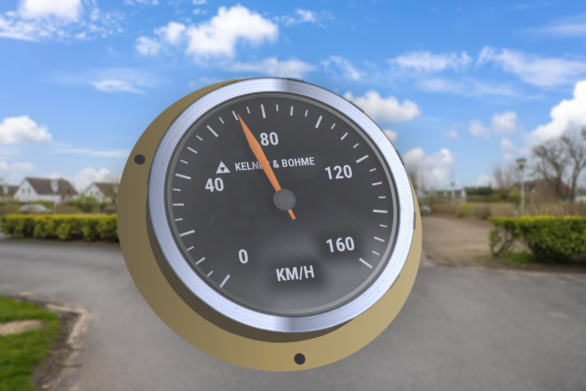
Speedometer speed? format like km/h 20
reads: km/h 70
